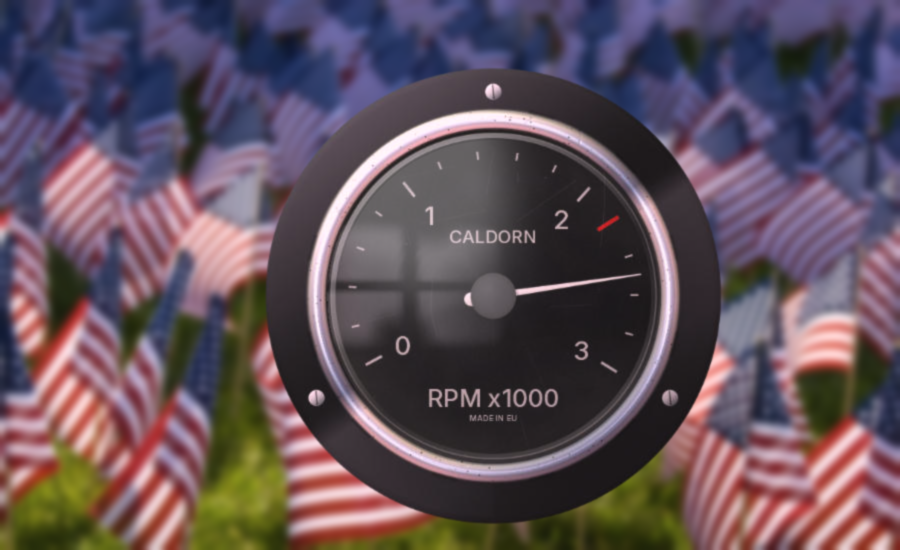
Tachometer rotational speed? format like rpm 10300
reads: rpm 2500
